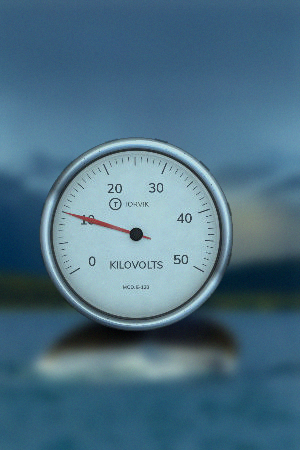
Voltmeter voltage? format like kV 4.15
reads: kV 10
